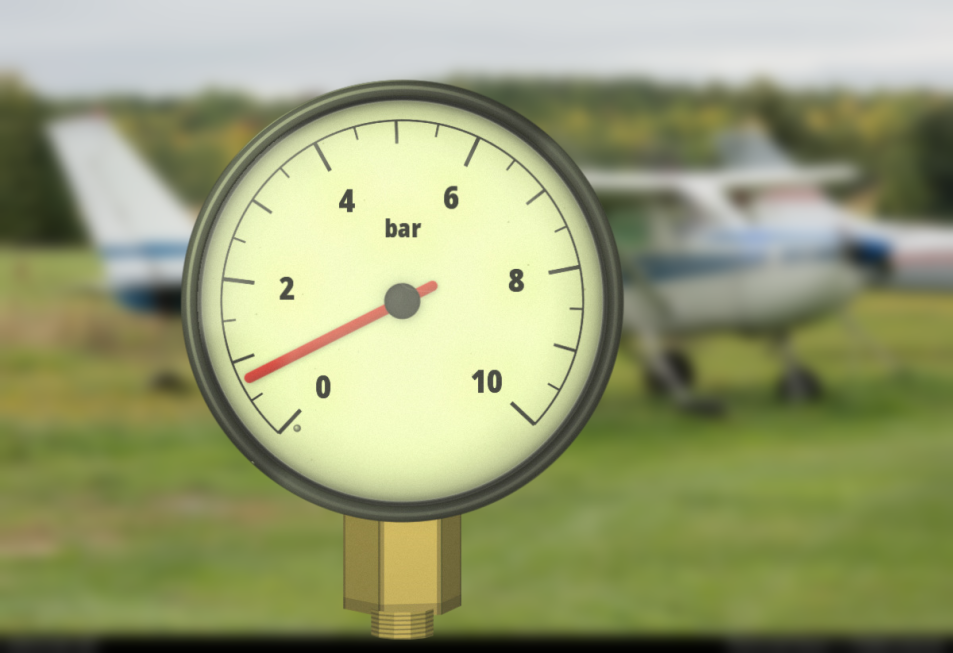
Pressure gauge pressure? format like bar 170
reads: bar 0.75
